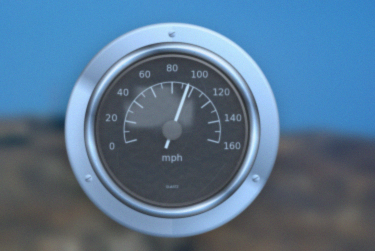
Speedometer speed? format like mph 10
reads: mph 95
